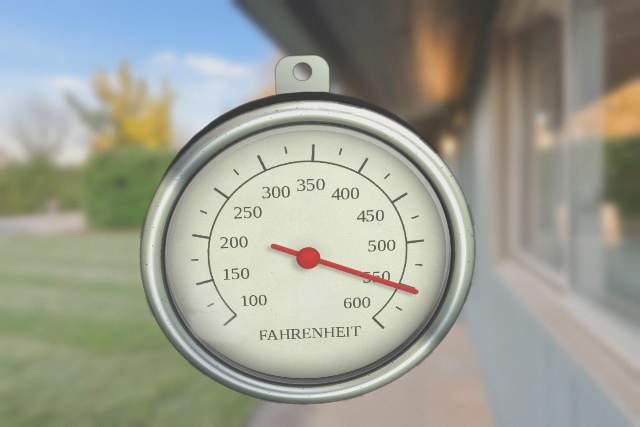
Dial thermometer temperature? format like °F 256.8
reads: °F 550
